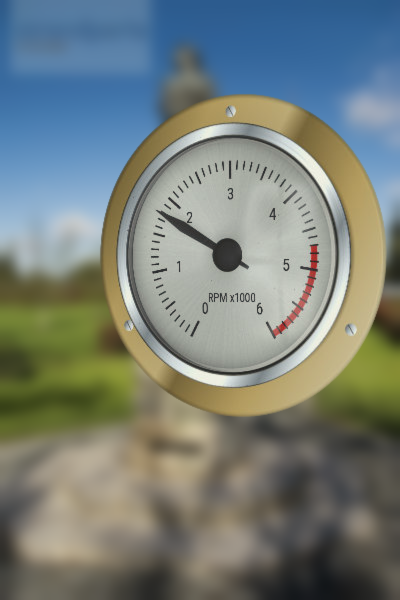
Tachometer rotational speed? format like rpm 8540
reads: rpm 1800
